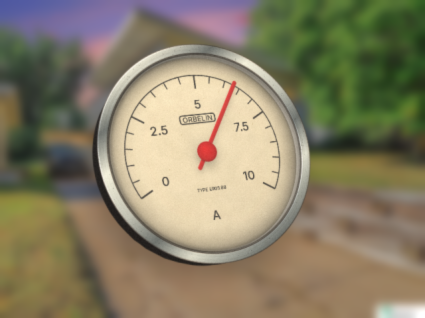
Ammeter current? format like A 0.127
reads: A 6.25
